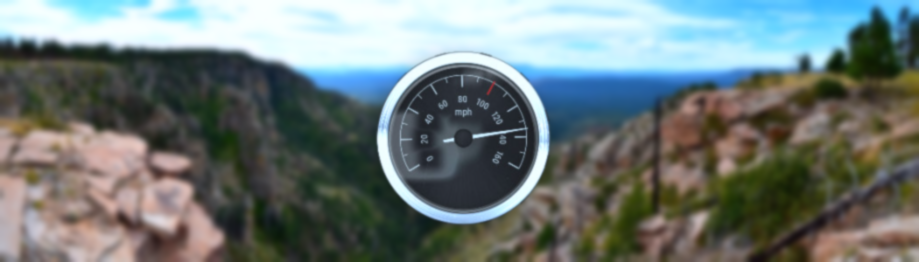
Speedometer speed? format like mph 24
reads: mph 135
